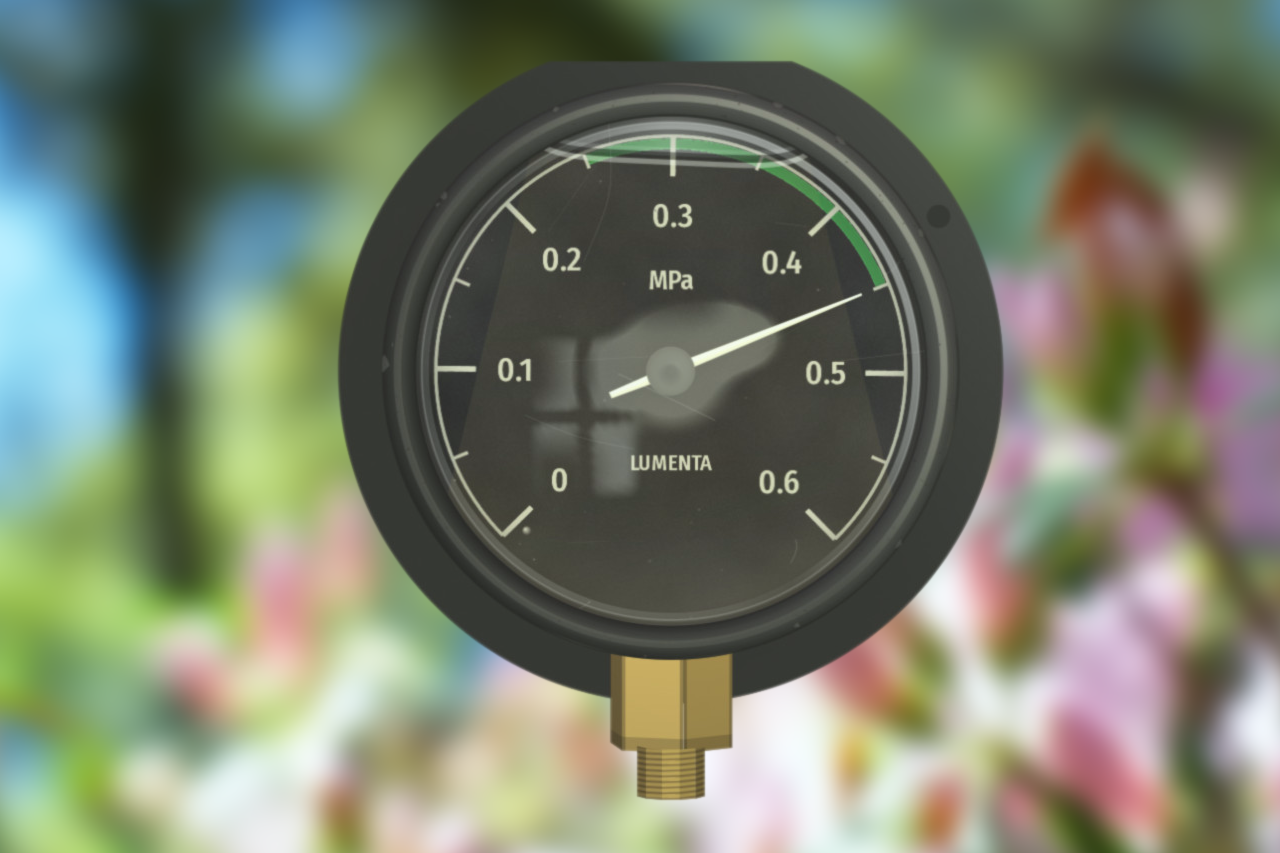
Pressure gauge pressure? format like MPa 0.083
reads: MPa 0.45
